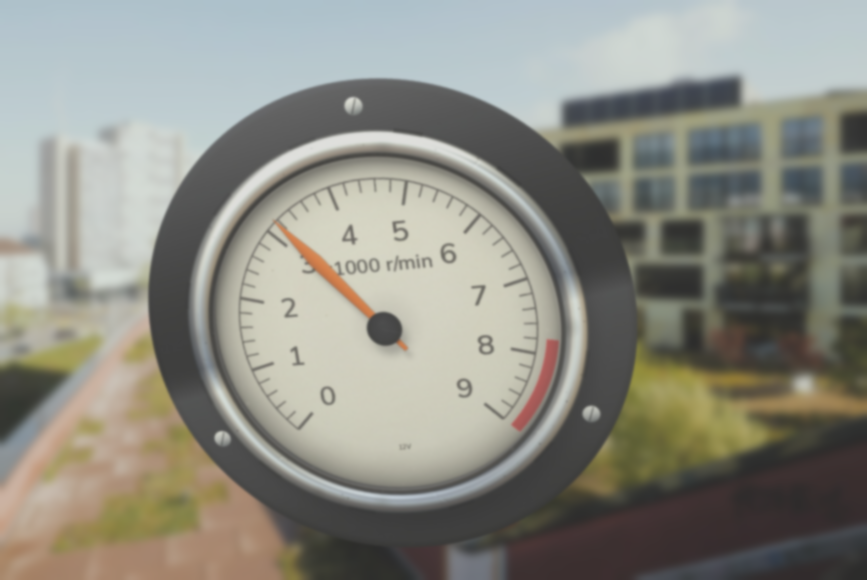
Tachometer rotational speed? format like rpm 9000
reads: rpm 3200
